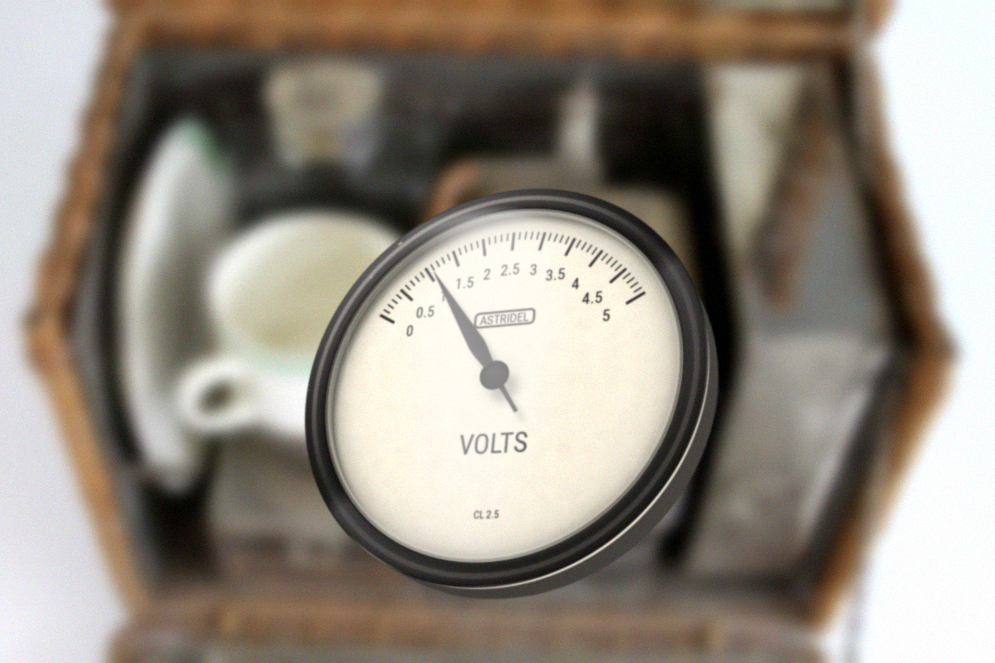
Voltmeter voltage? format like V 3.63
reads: V 1.1
